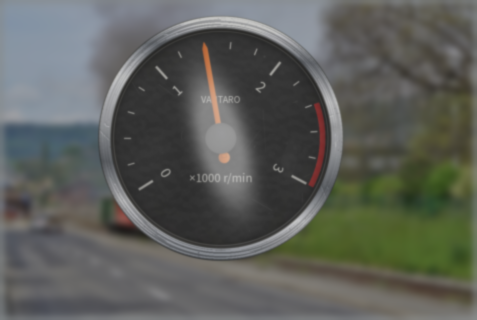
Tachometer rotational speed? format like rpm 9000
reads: rpm 1400
